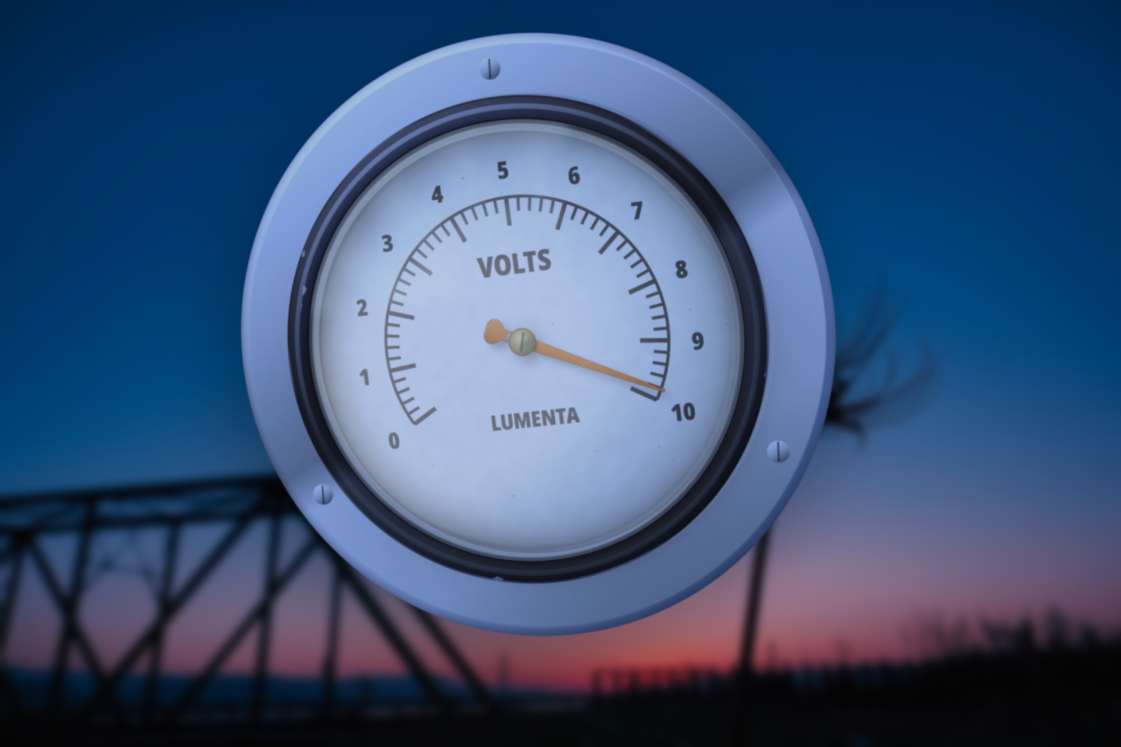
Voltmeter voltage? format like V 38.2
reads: V 9.8
